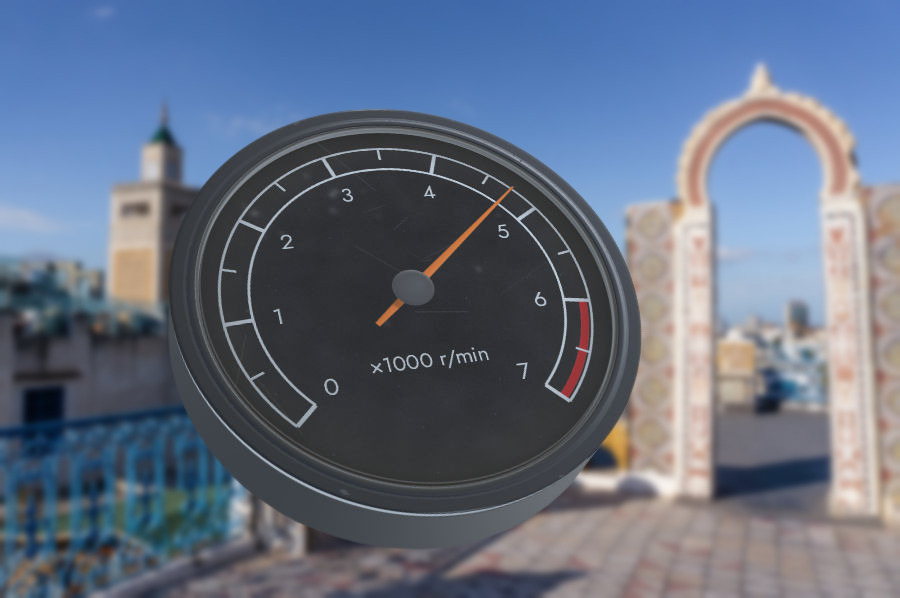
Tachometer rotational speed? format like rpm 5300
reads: rpm 4750
